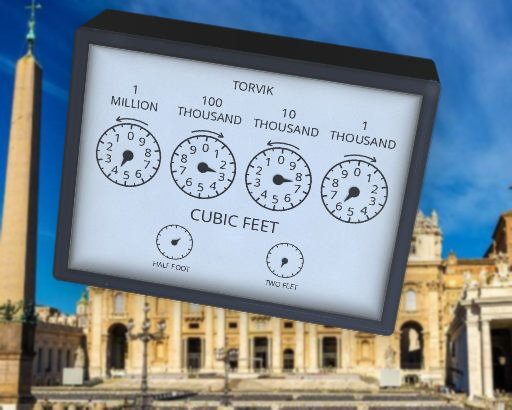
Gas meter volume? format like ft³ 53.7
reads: ft³ 427600
